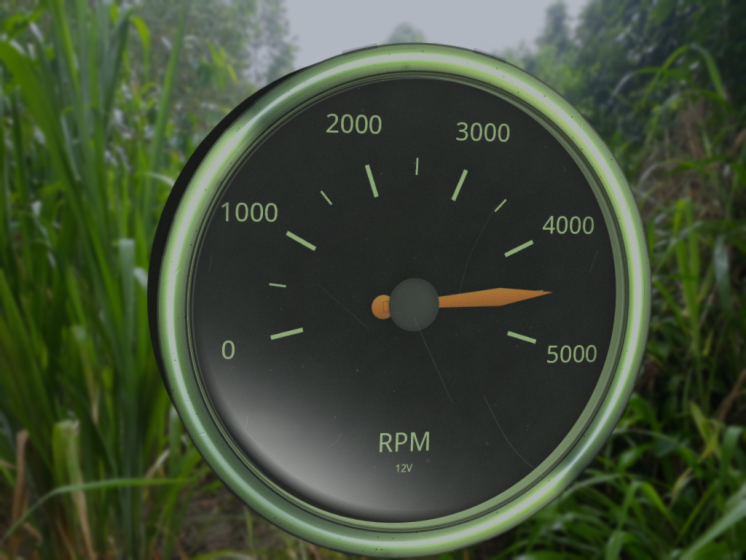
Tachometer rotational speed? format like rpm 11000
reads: rpm 4500
